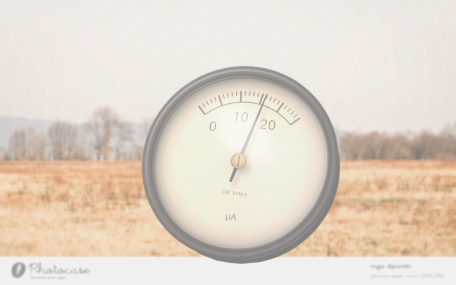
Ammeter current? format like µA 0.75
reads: µA 16
